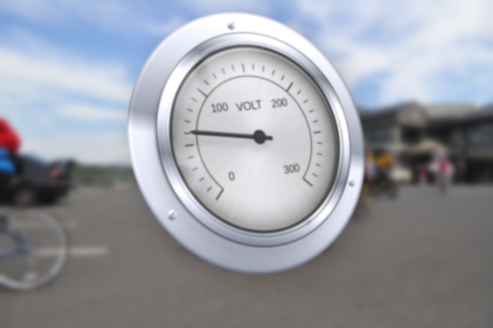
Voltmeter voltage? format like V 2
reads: V 60
